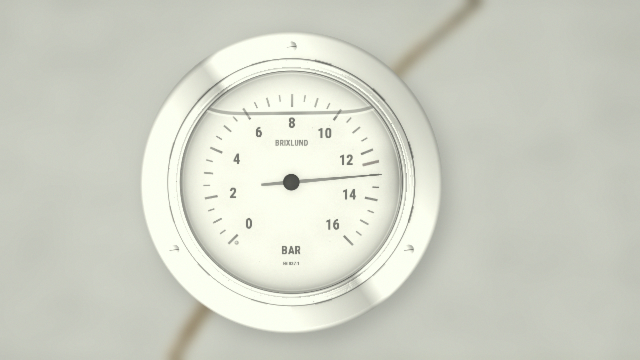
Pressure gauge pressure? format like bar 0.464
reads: bar 13
